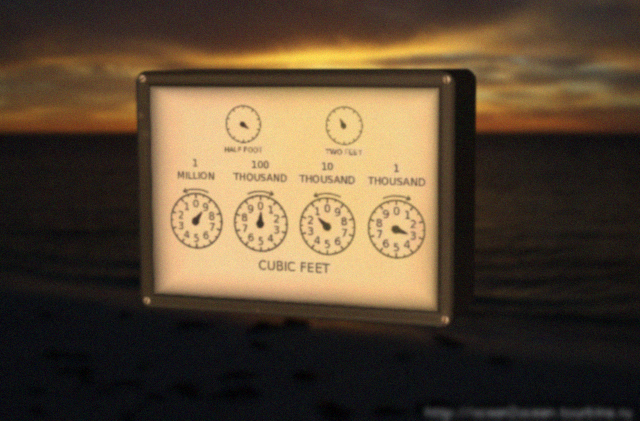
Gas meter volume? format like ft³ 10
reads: ft³ 901300
